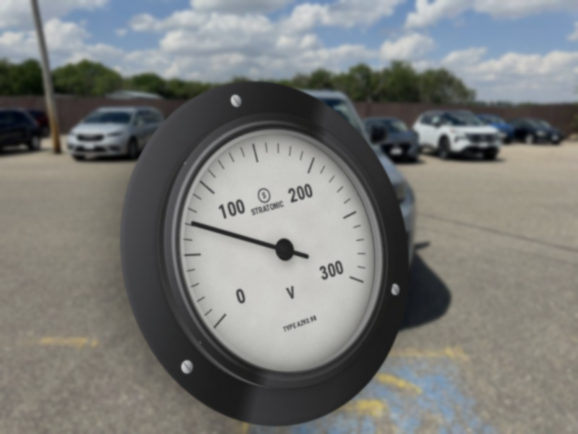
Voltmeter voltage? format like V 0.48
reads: V 70
